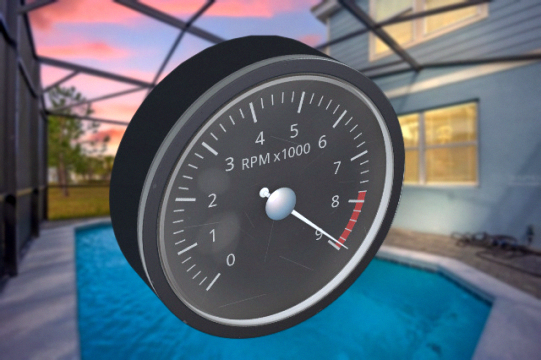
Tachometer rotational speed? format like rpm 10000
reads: rpm 8900
